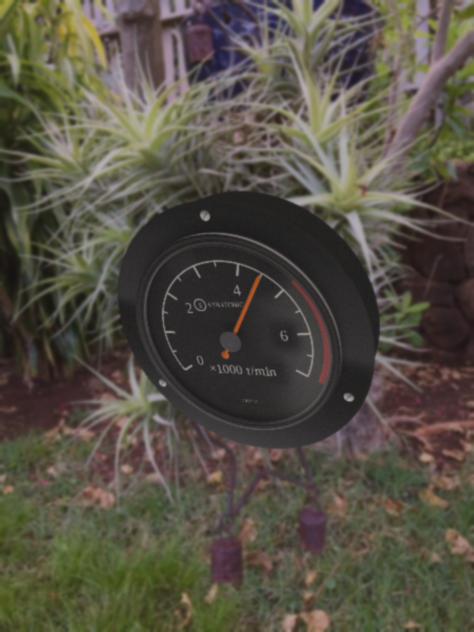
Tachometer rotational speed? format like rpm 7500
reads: rpm 4500
